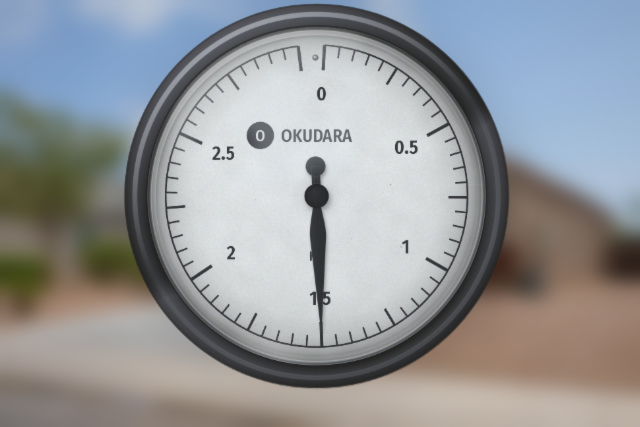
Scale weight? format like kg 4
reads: kg 1.5
